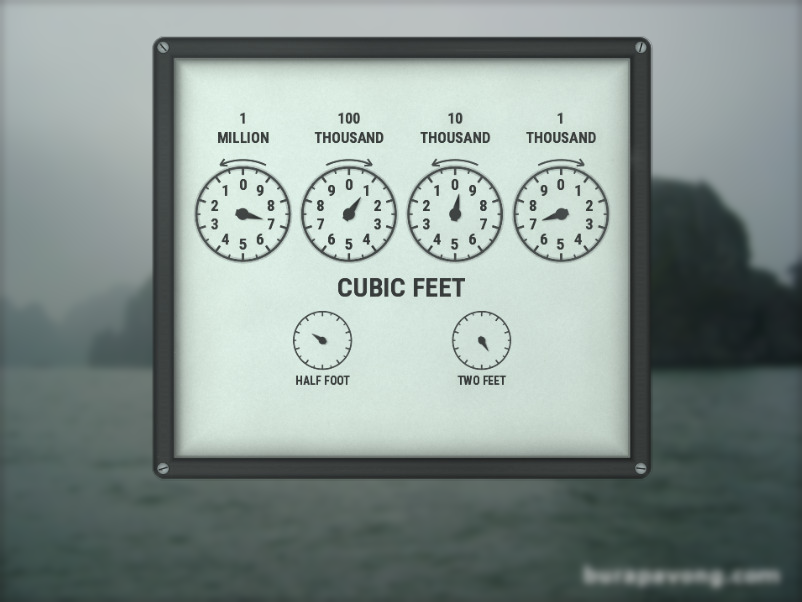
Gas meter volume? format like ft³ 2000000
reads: ft³ 709700
